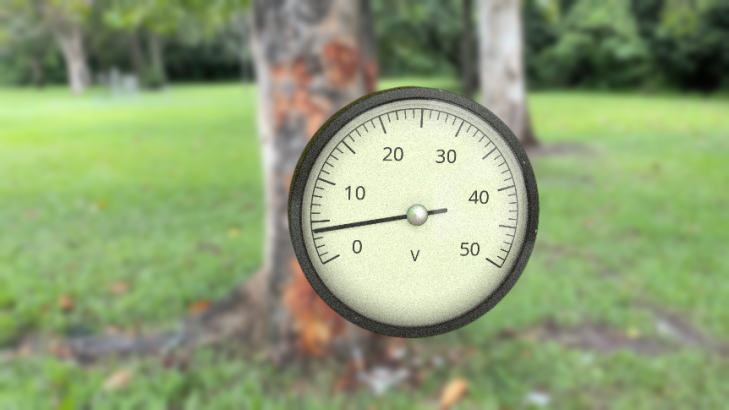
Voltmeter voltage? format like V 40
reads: V 4
